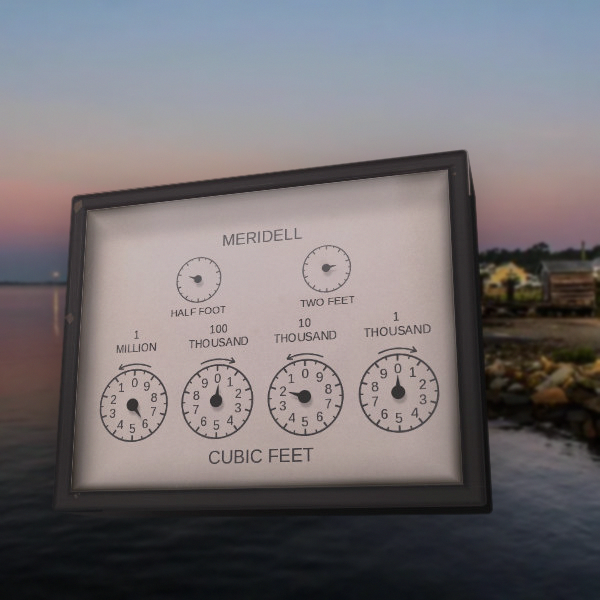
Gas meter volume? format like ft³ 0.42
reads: ft³ 602000
